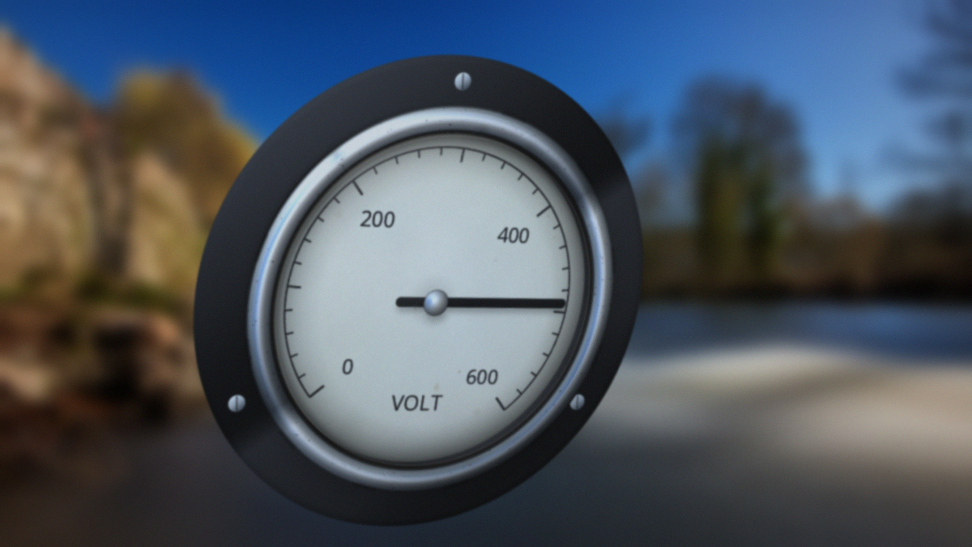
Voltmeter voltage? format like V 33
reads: V 490
